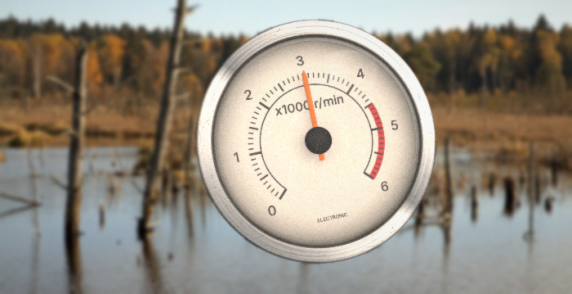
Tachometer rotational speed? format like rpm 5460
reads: rpm 3000
